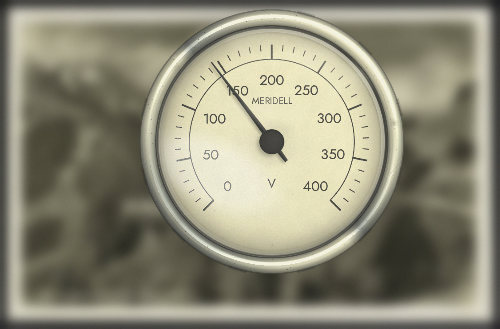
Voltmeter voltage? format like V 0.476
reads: V 145
